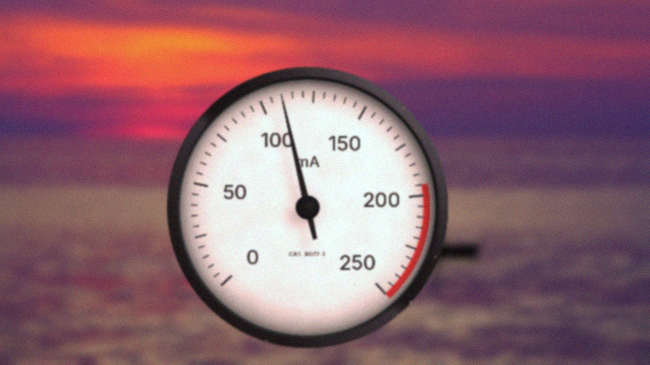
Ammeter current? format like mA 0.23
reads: mA 110
